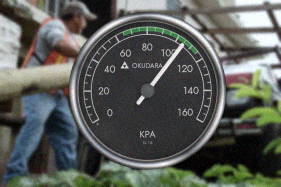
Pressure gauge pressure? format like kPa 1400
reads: kPa 105
